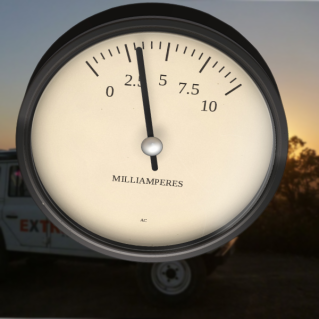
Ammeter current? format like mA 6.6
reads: mA 3.25
